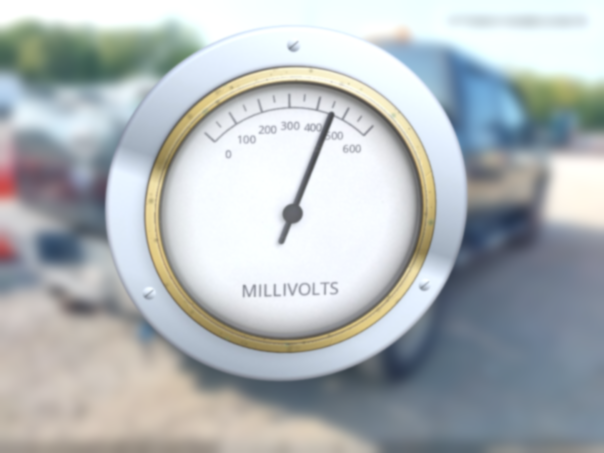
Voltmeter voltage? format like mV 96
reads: mV 450
